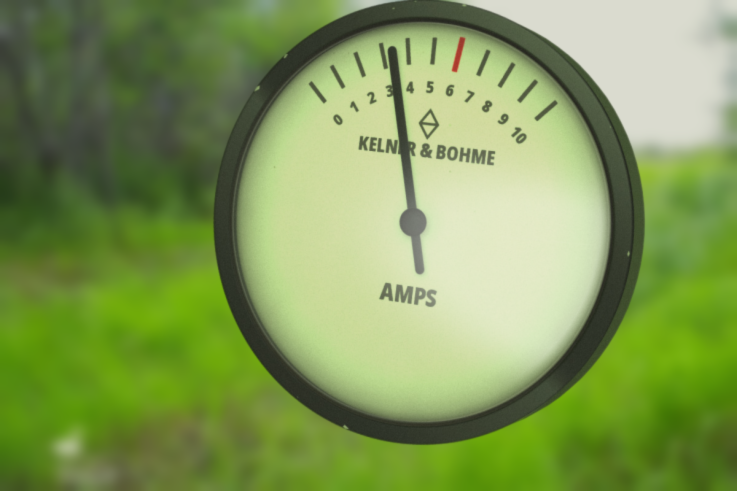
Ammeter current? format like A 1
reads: A 3.5
